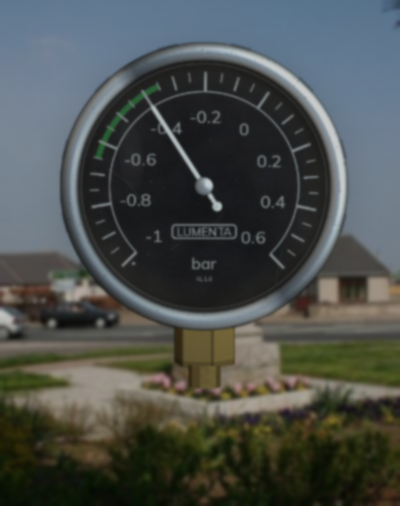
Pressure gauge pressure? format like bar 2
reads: bar -0.4
